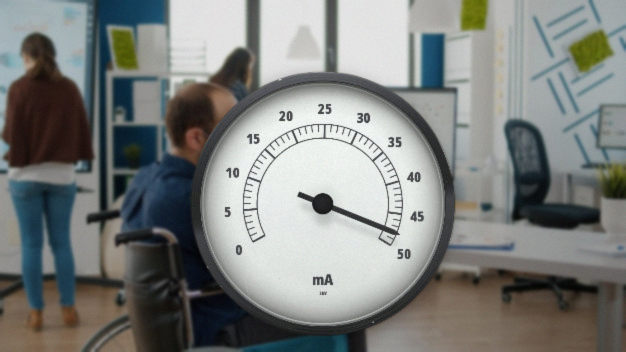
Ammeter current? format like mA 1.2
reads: mA 48
